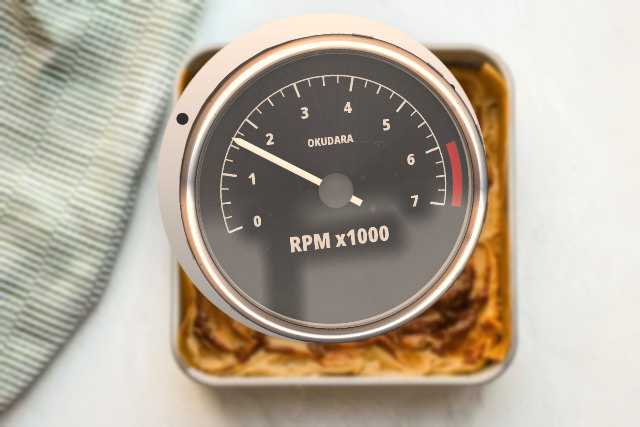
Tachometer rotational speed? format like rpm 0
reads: rpm 1625
